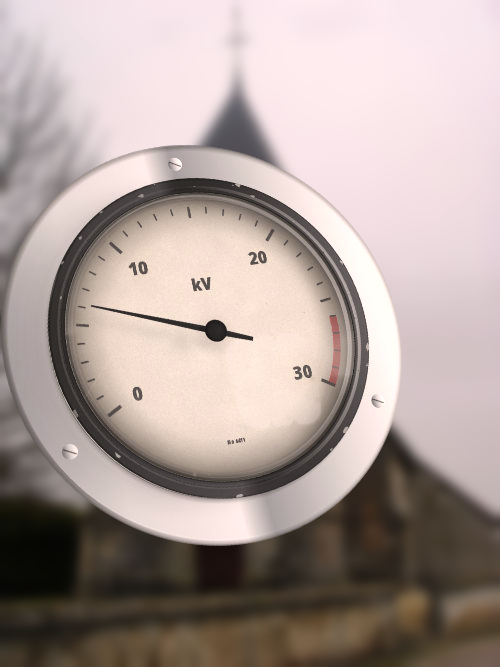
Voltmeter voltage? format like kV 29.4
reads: kV 6
